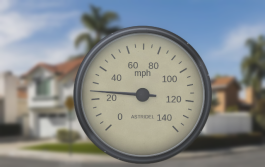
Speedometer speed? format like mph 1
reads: mph 25
